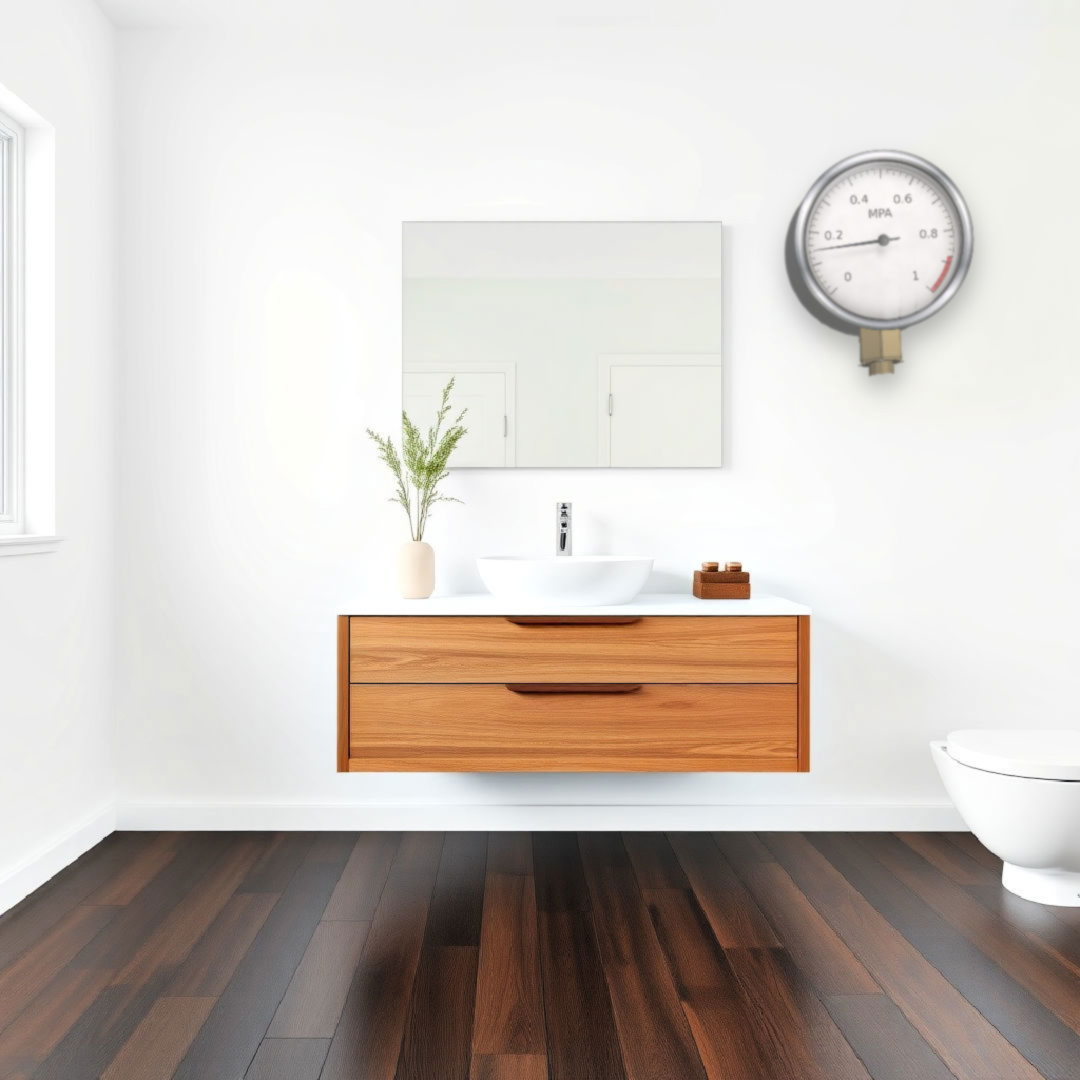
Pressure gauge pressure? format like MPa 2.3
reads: MPa 0.14
